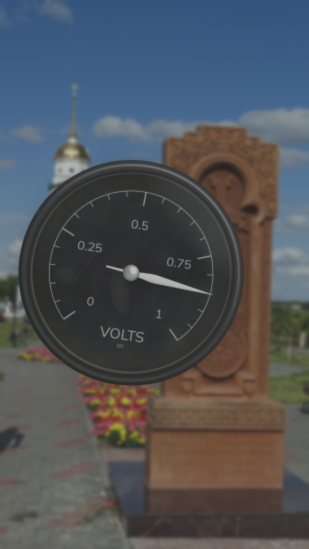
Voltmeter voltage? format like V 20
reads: V 0.85
